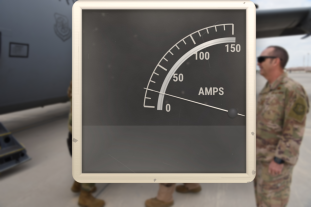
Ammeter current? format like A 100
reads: A 20
